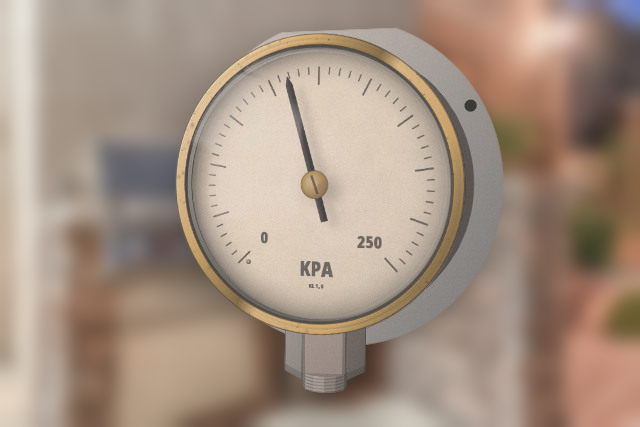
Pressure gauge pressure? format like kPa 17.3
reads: kPa 110
